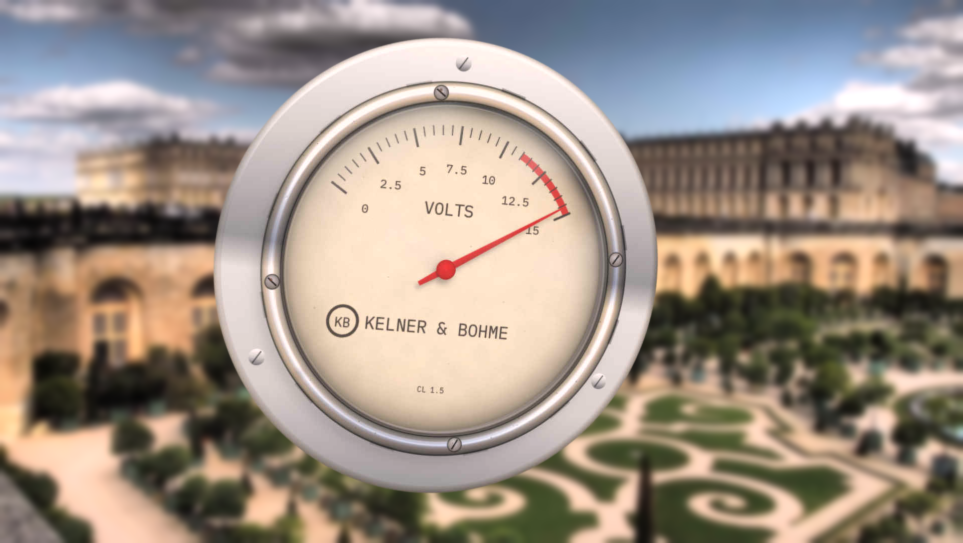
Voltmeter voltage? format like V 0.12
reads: V 14.5
